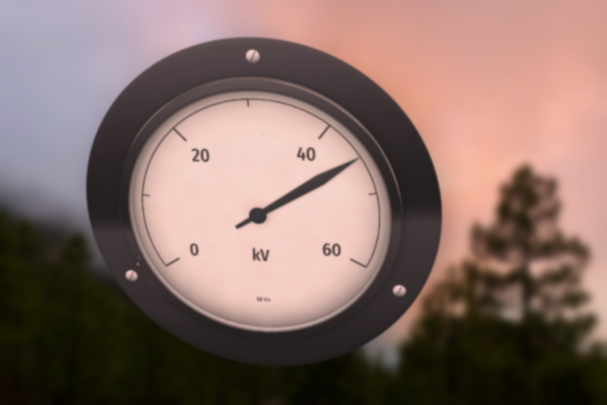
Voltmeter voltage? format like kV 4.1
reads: kV 45
